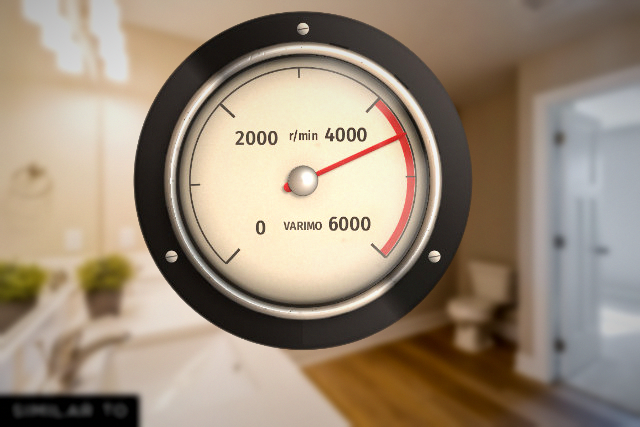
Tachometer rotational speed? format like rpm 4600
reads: rpm 4500
